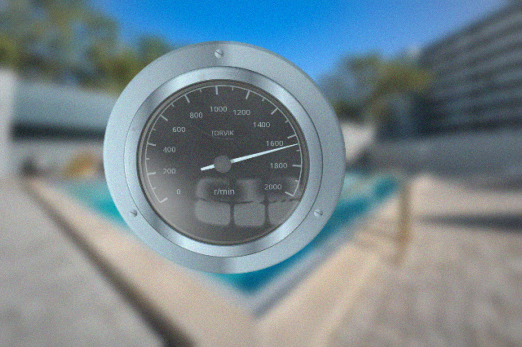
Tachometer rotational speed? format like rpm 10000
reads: rpm 1650
